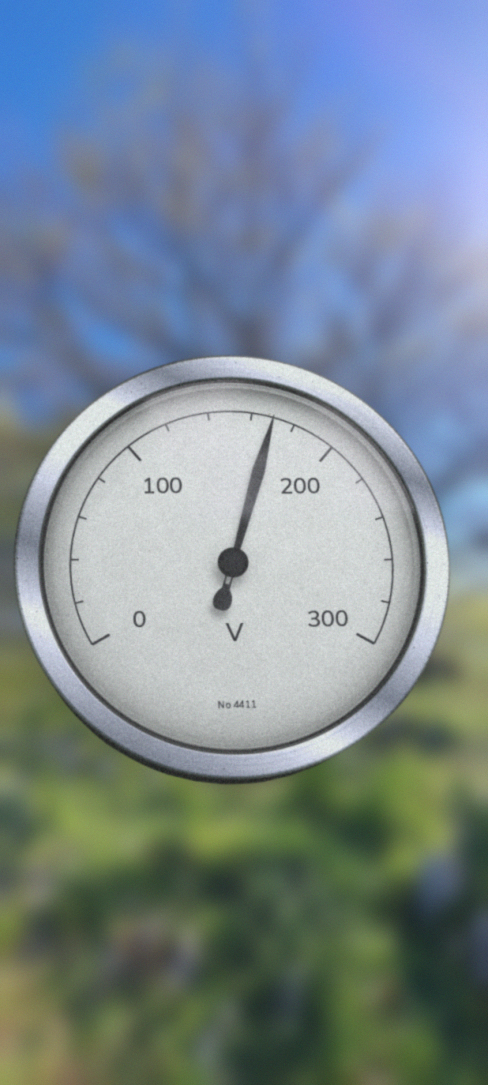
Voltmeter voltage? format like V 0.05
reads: V 170
